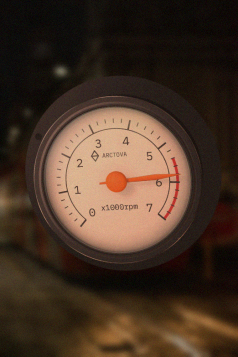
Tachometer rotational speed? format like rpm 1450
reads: rpm 5800
